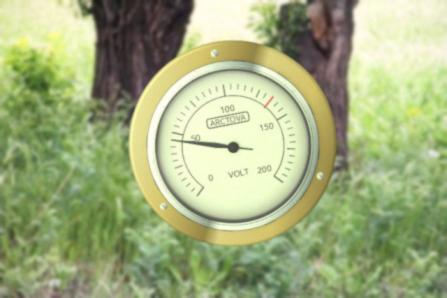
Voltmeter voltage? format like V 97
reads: V 45
